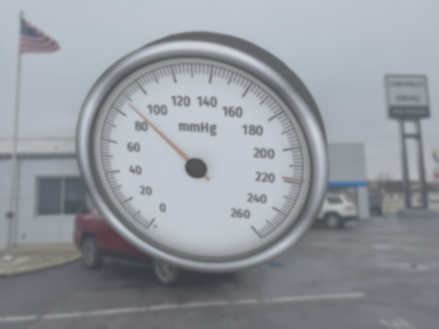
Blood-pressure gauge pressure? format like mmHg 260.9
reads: mmHg 90
